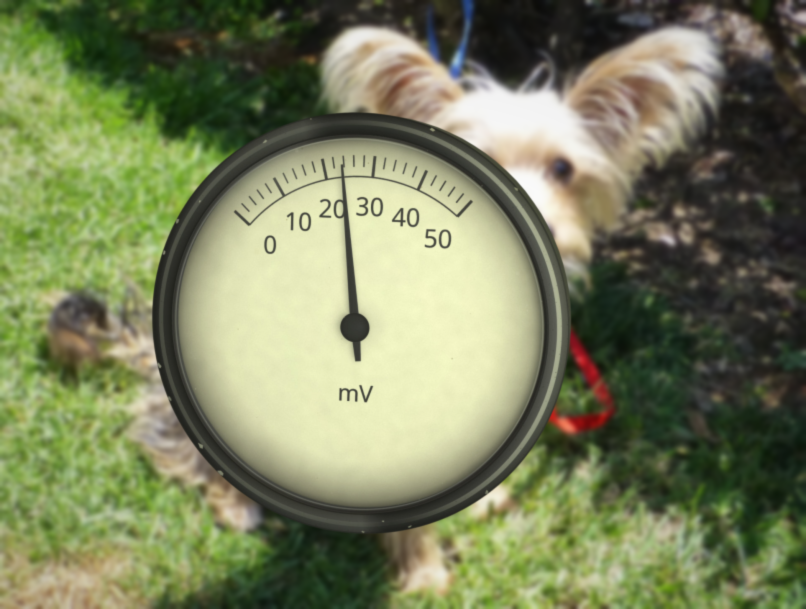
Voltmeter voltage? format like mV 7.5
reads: mV 24
